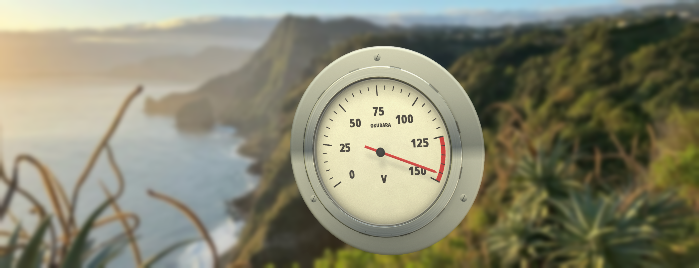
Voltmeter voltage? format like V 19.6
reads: V 145
